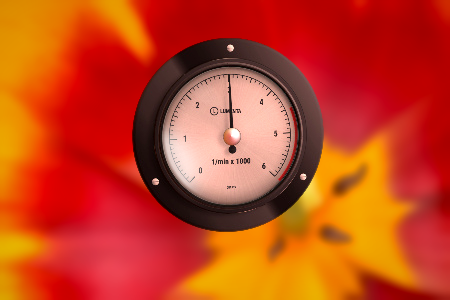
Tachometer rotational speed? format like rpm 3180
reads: rpm 3000
